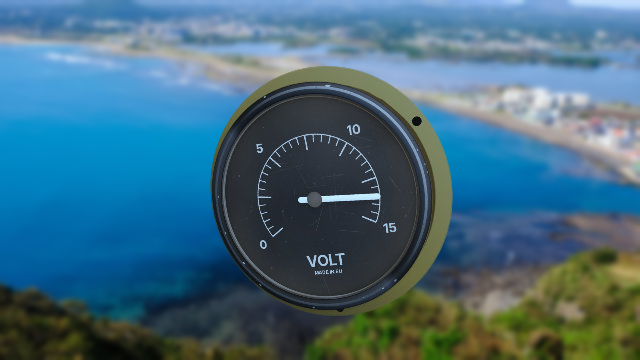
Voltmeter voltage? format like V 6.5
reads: V 13.5
